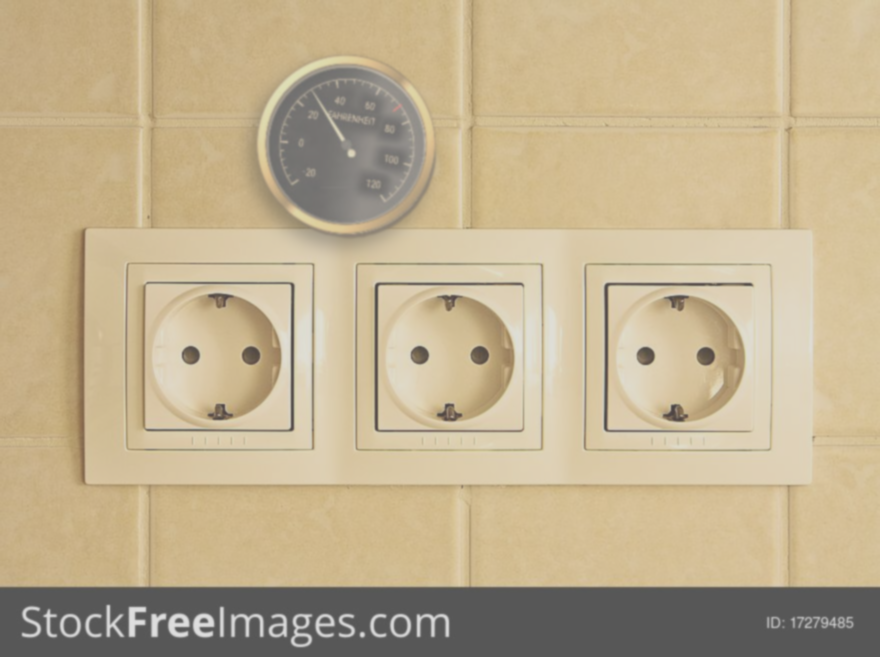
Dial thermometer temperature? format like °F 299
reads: °F 28
